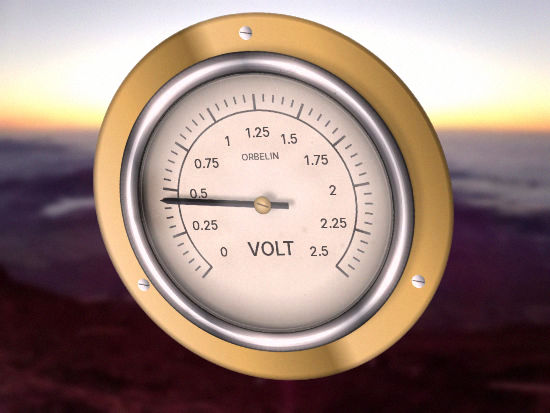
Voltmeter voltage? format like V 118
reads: V 0.45
